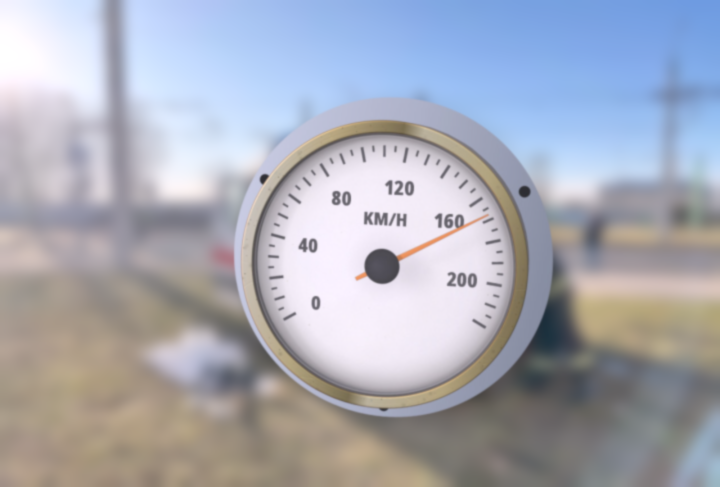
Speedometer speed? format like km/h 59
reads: km/h 167.5
